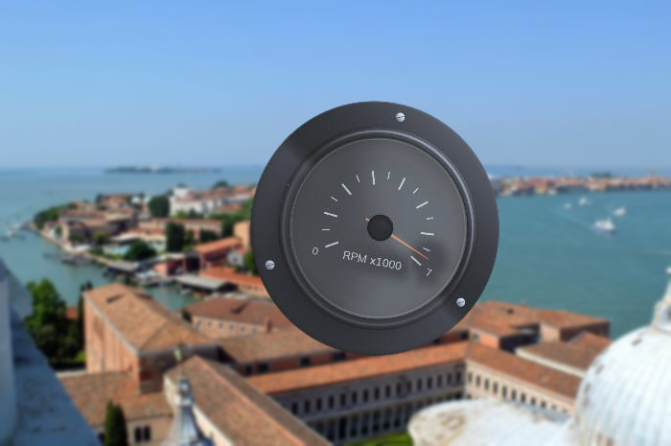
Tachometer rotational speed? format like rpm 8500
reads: rpm 6750
